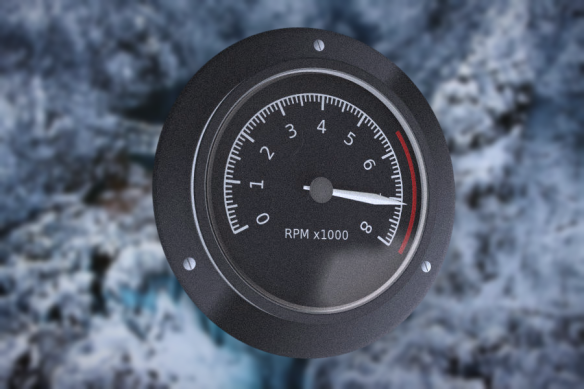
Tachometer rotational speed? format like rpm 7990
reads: rpm 7100
